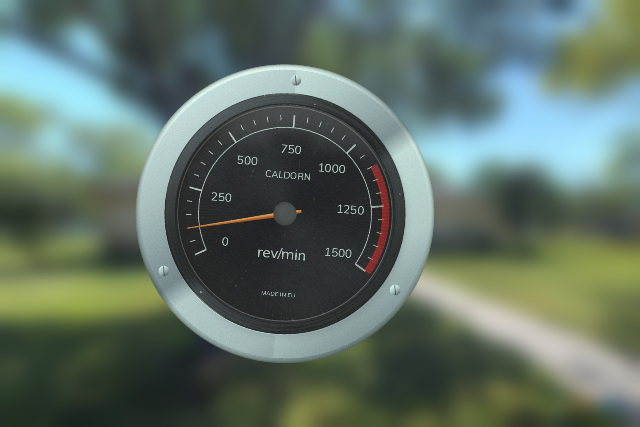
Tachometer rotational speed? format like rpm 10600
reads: rpm 100
